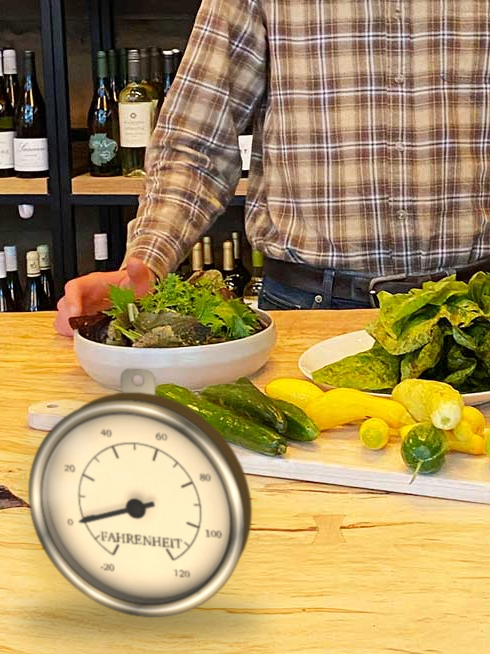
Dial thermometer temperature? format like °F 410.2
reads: °F 0
